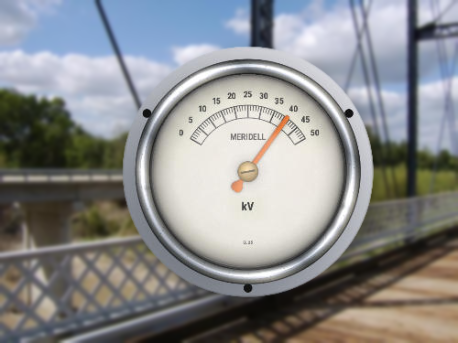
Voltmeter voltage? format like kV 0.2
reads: kV 40
